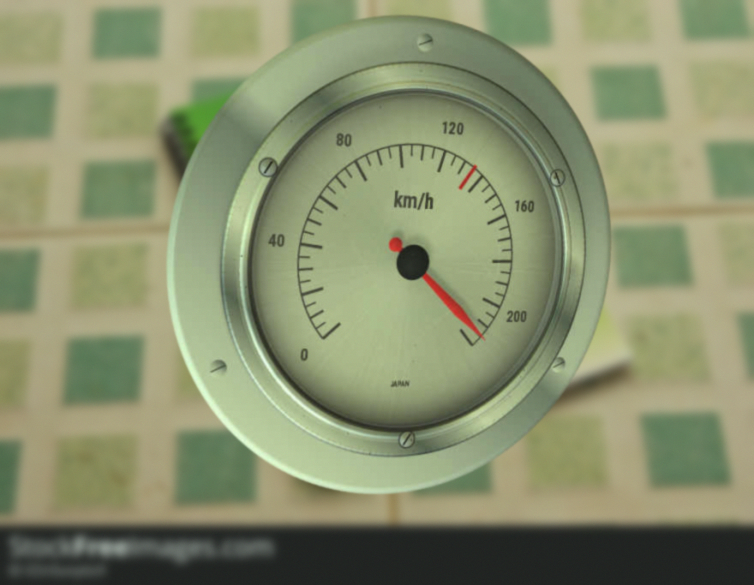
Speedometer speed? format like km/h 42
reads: km/h 215
